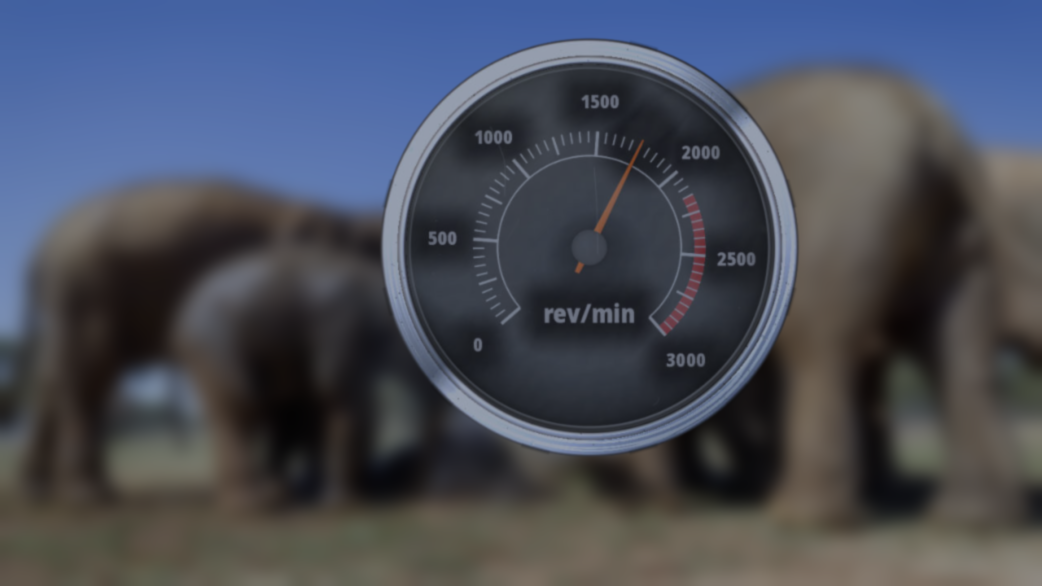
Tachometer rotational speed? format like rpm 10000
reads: rpm 1750
